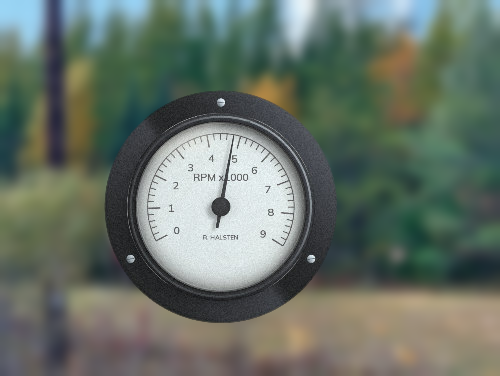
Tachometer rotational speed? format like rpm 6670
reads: rpm 4800
